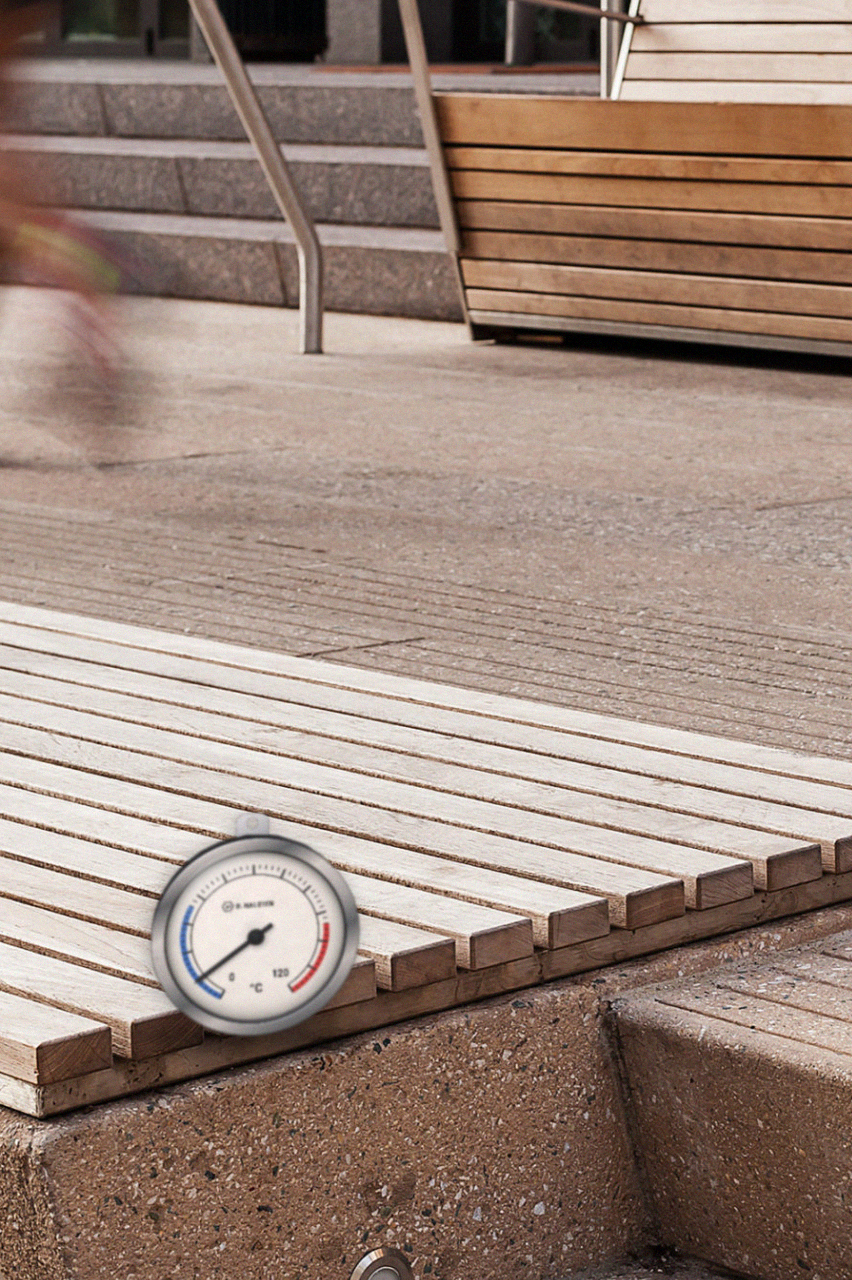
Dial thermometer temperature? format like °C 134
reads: °C 10
